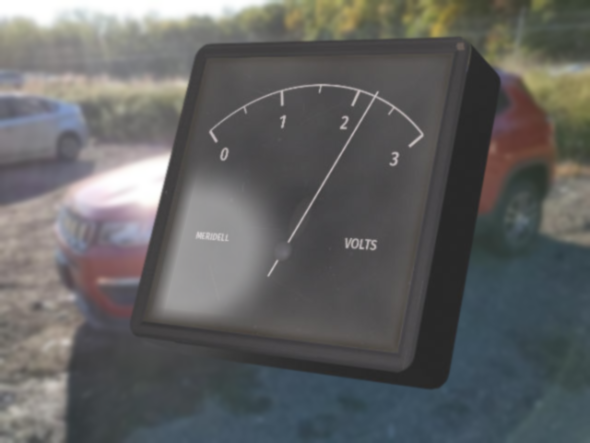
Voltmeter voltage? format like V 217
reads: V 2.25
